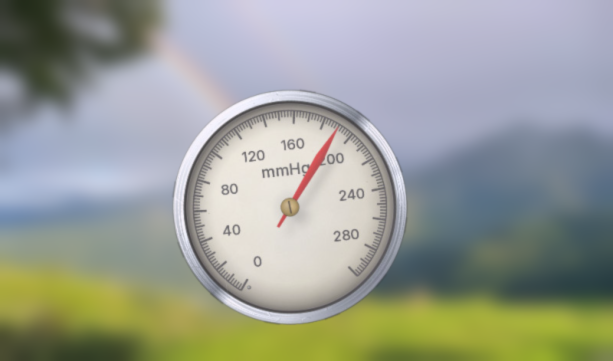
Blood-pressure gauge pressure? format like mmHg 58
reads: mmHg 190
